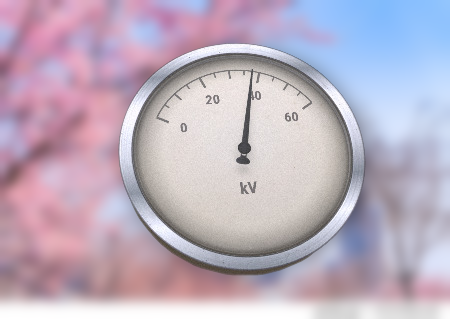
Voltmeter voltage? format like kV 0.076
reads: kV 37.5
